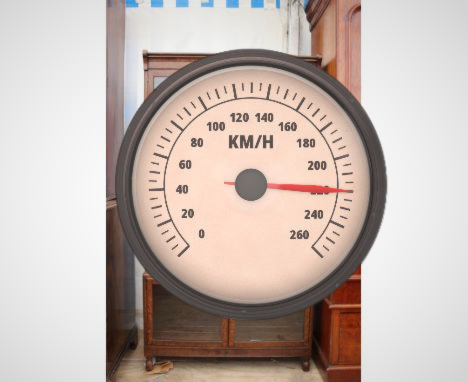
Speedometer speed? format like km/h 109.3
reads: km/h 220
